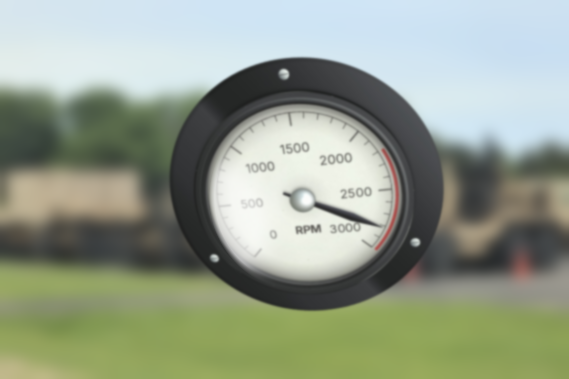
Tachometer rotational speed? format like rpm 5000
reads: rpm 2800
